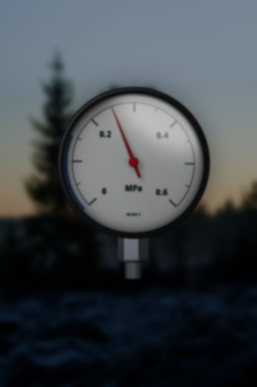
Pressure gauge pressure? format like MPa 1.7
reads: MPa 0.25
